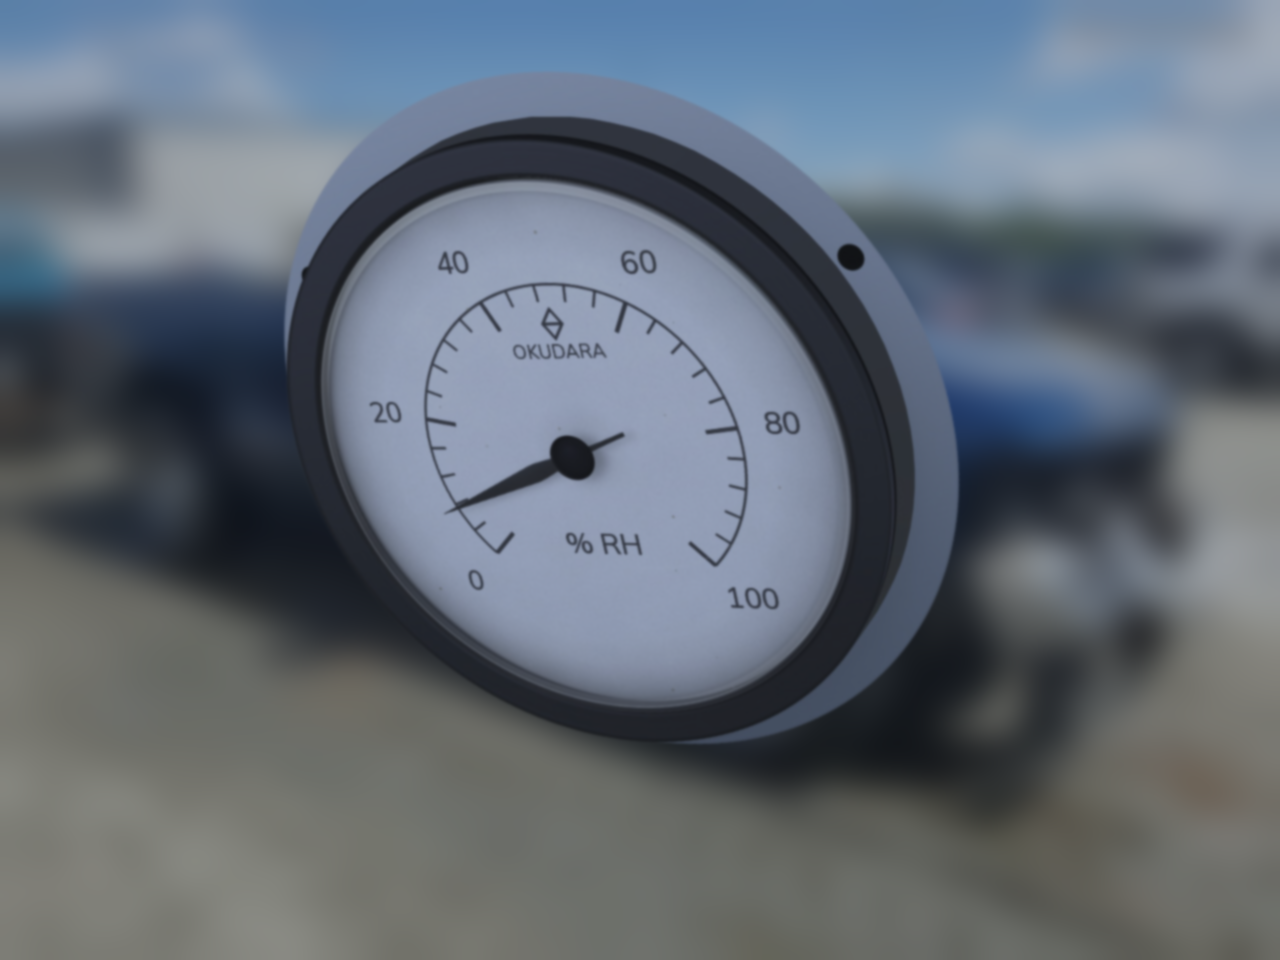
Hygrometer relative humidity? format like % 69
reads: % 8
